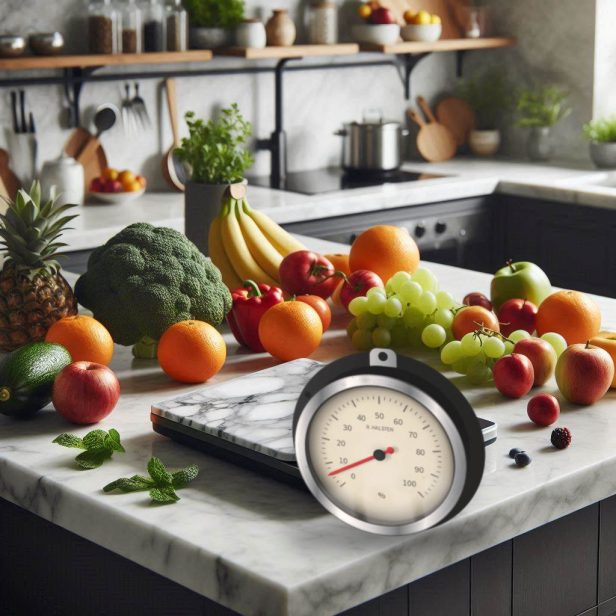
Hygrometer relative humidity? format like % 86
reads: % 6
